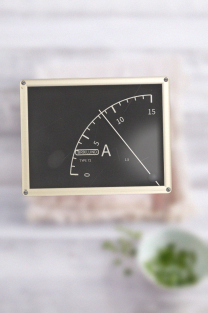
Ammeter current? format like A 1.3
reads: A 8.5
